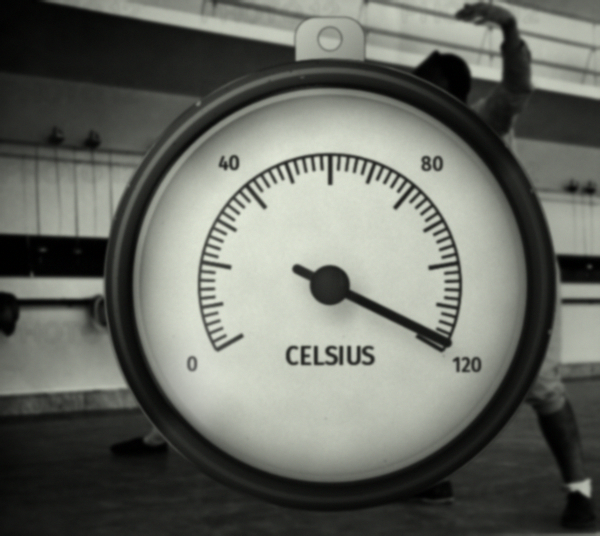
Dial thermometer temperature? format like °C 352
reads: °C 118
